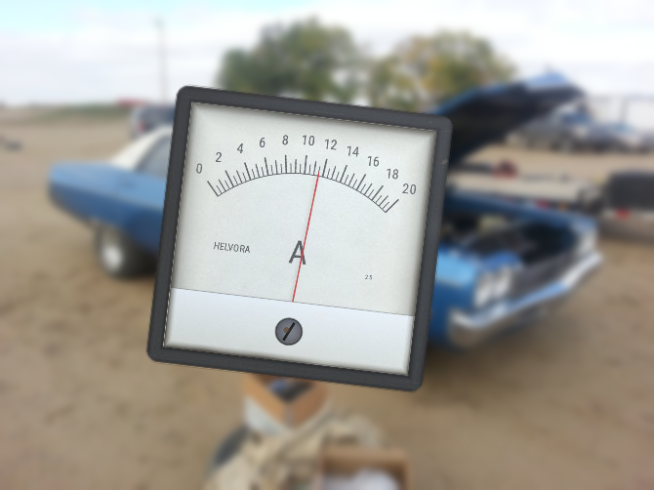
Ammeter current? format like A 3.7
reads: A 11.5
